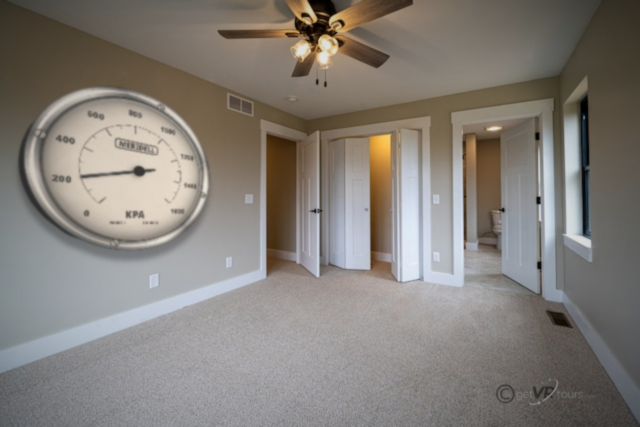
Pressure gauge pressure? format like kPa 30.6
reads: kPa 200
